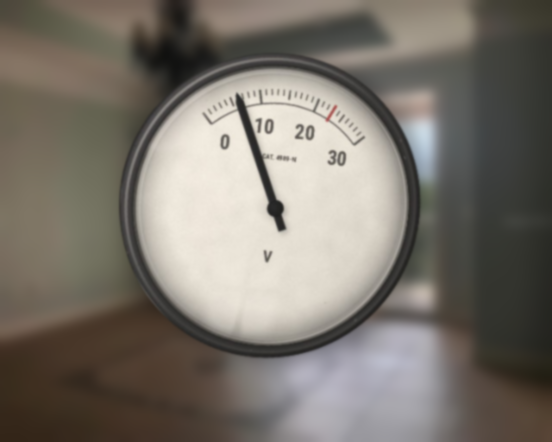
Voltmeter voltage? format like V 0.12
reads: V 6
